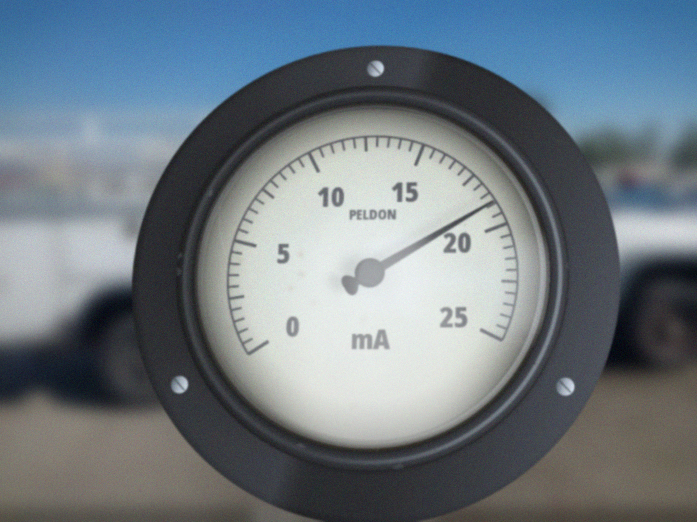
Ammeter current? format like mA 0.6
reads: mA 19
